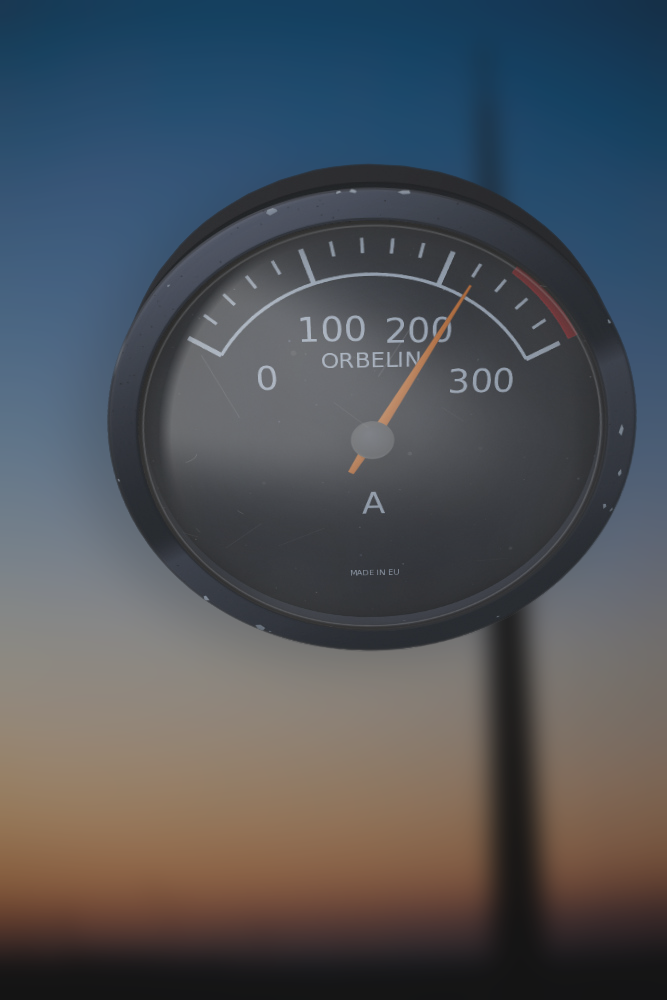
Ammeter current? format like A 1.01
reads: A 220
